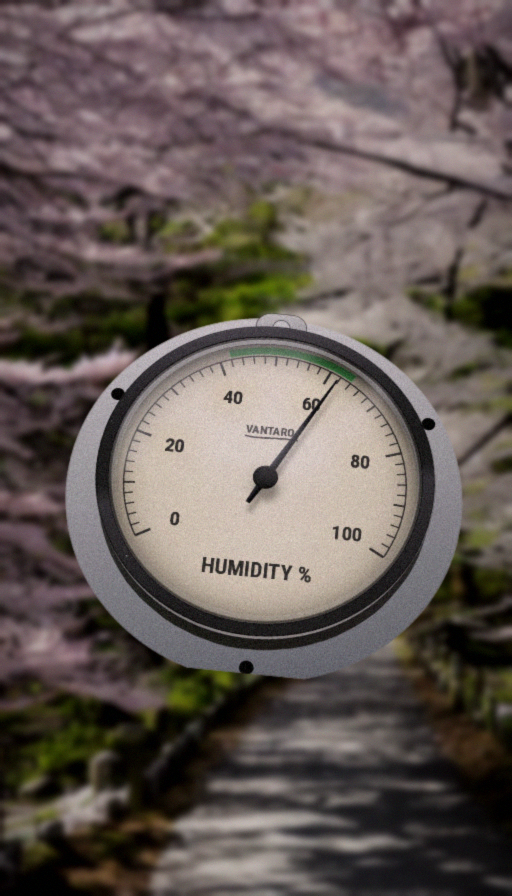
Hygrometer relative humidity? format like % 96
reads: % 62
